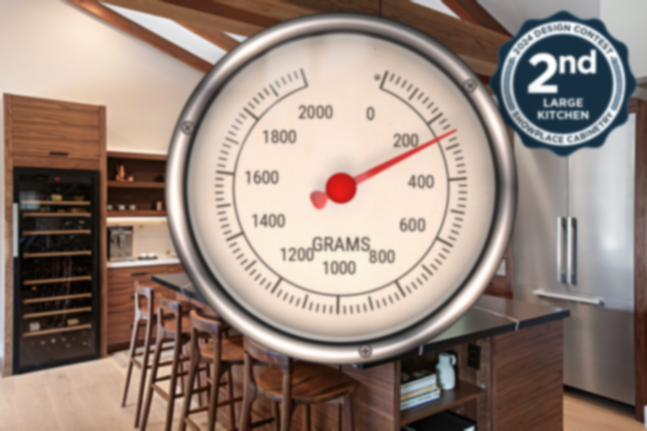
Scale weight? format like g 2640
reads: g 260
